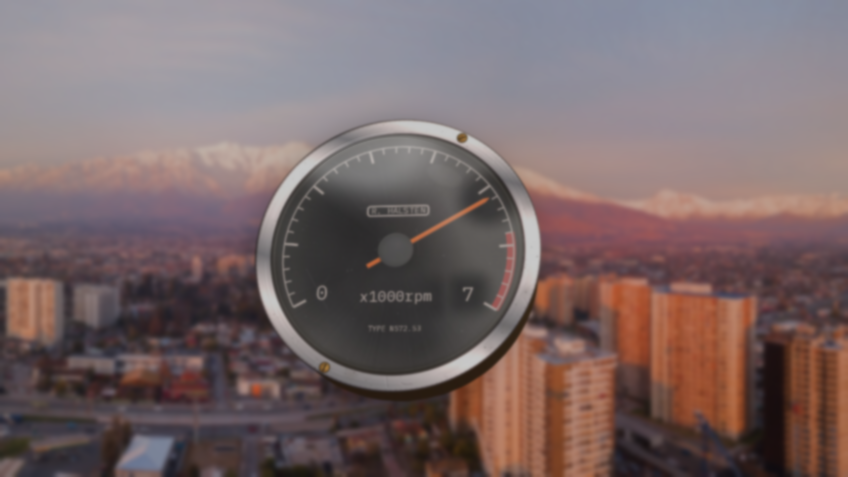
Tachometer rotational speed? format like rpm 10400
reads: rpm 5200
